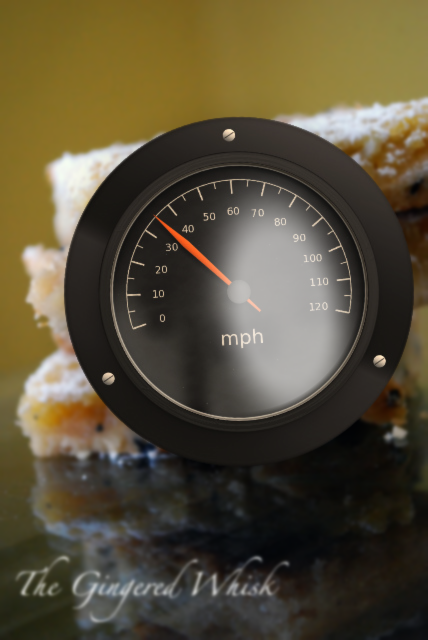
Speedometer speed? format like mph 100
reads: mph 35
